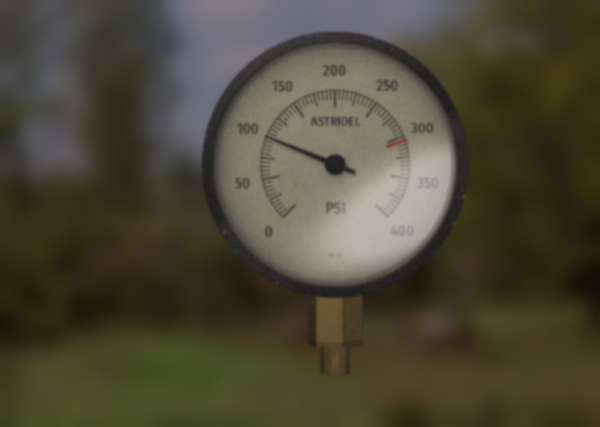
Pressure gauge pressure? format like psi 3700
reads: psi 100
